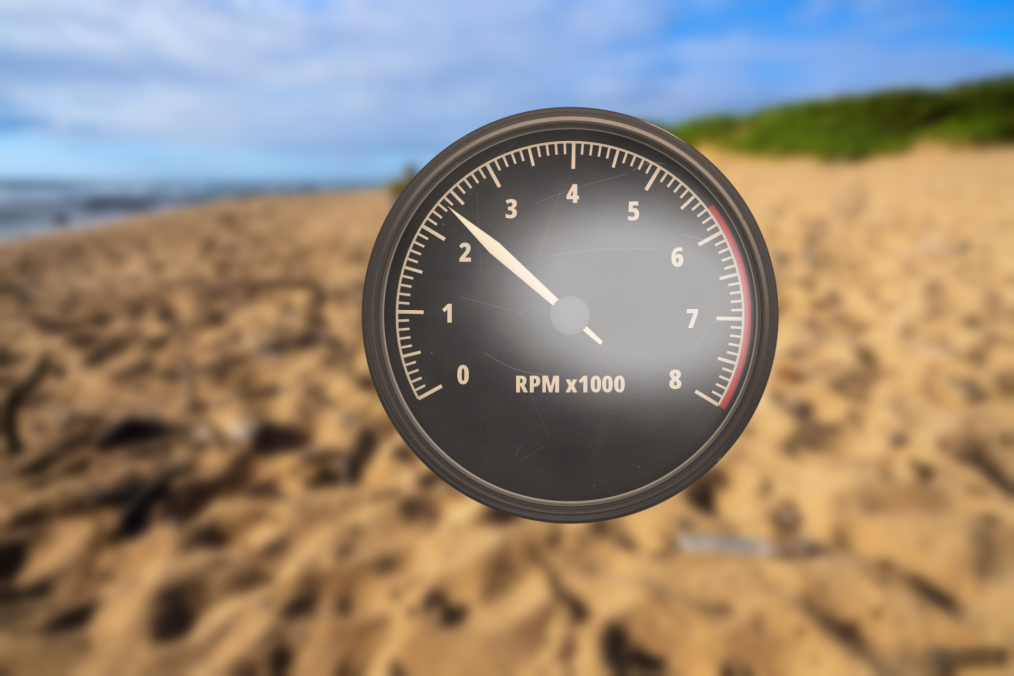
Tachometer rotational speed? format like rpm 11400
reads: rpm 2350
